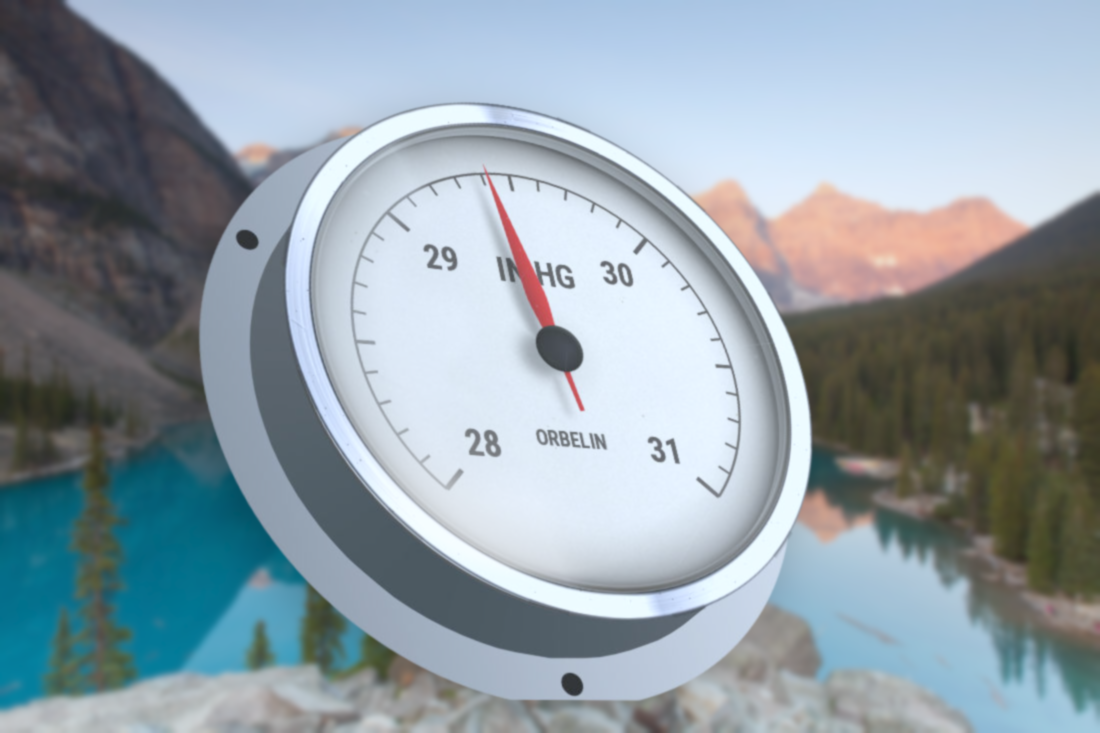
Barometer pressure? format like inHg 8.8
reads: inHg 29.4
